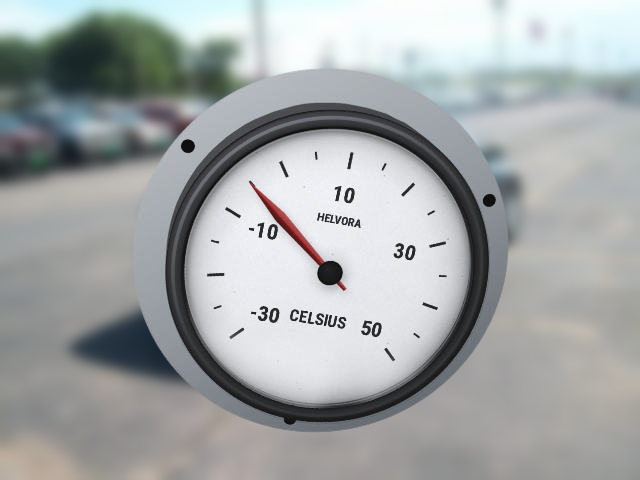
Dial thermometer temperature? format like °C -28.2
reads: °C -5
